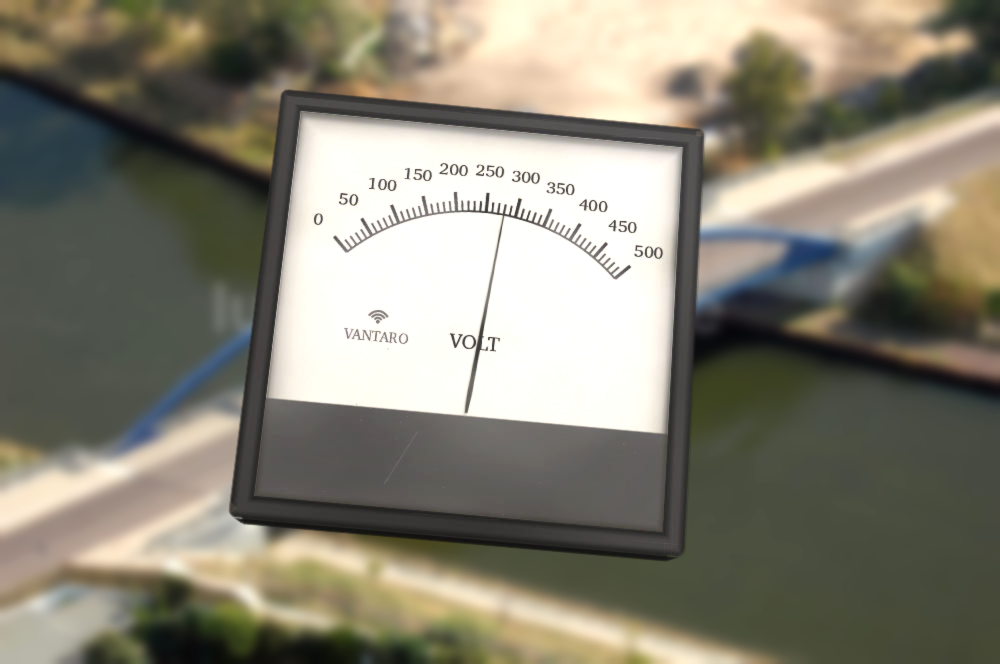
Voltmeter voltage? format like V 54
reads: V 280
